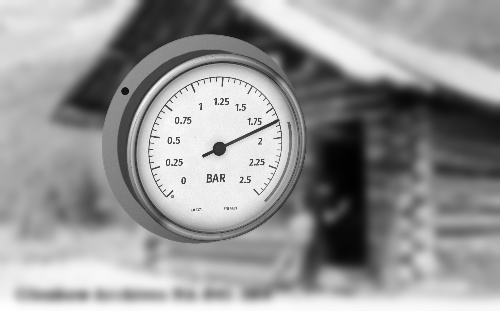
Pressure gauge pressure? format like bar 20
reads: bar 1.85
